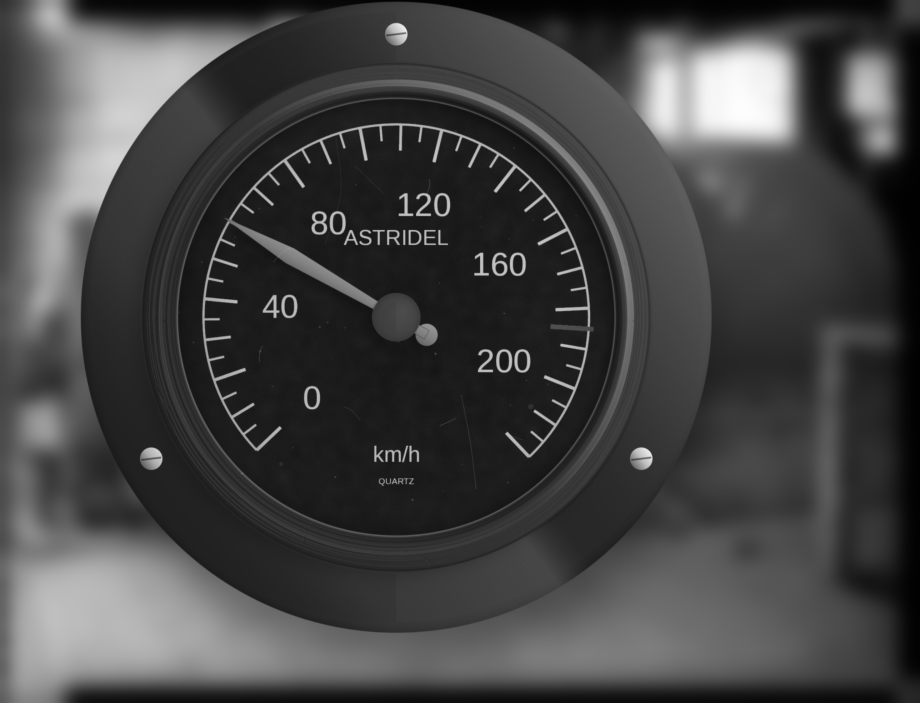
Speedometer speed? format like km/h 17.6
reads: km/h 60
